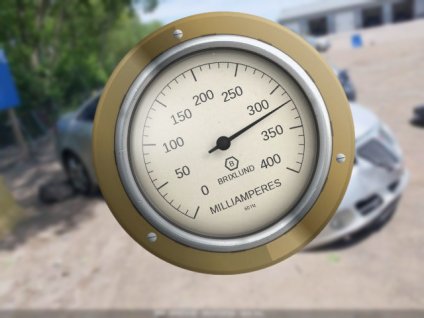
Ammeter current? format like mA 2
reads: mA 320
